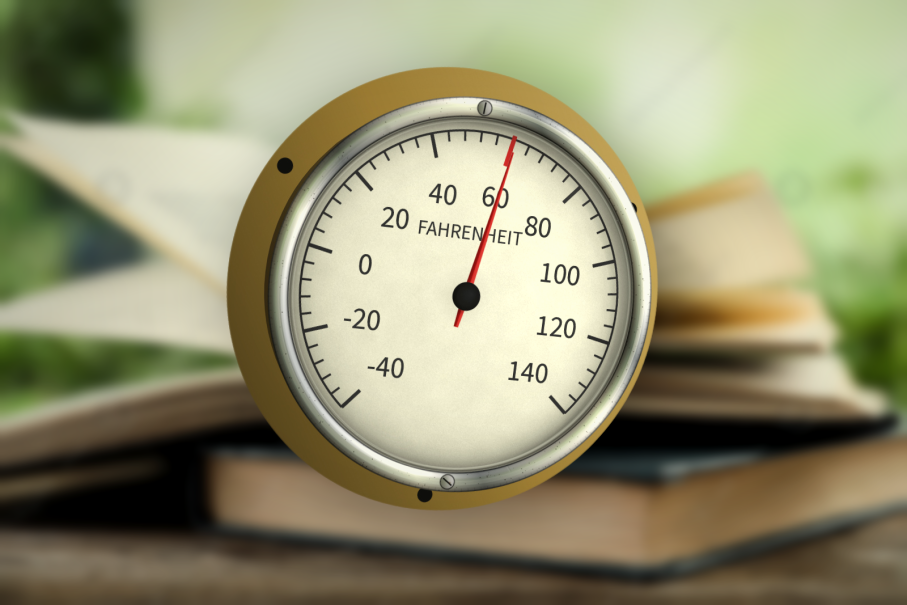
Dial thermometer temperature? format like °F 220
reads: °F 60
